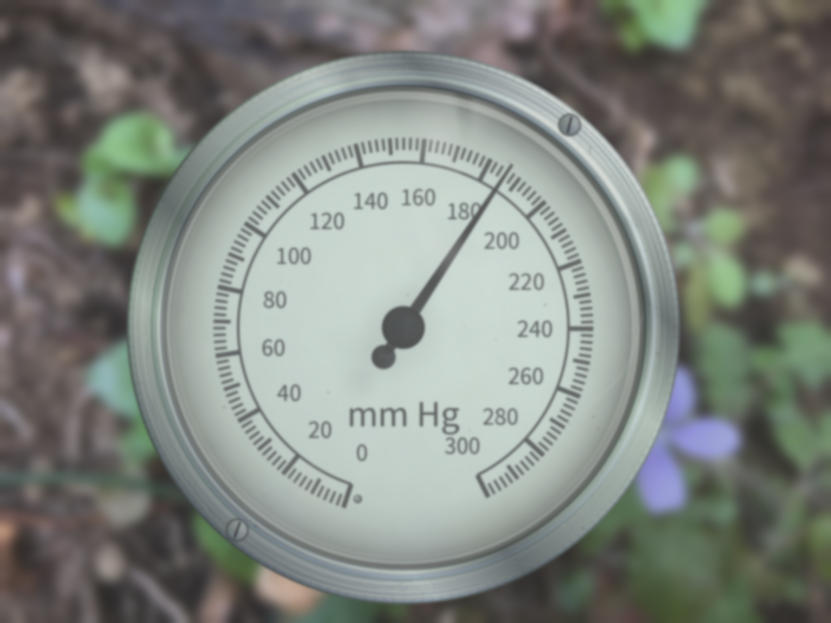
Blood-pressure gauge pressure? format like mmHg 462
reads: mmHg 186
